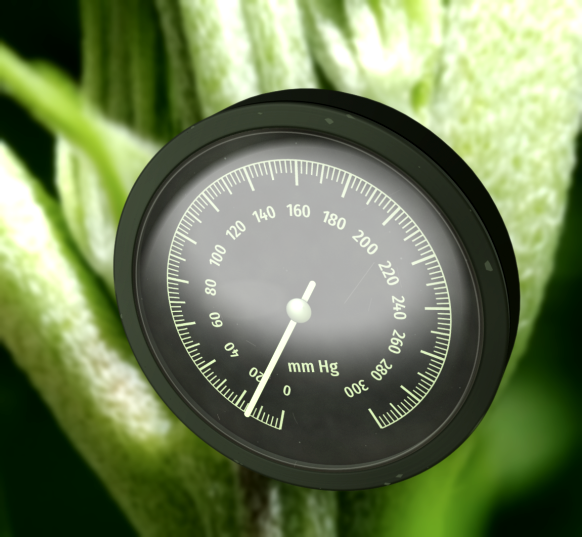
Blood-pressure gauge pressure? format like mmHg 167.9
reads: mmHg 14
